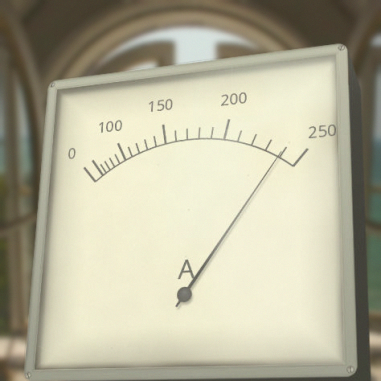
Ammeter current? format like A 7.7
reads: A 240
